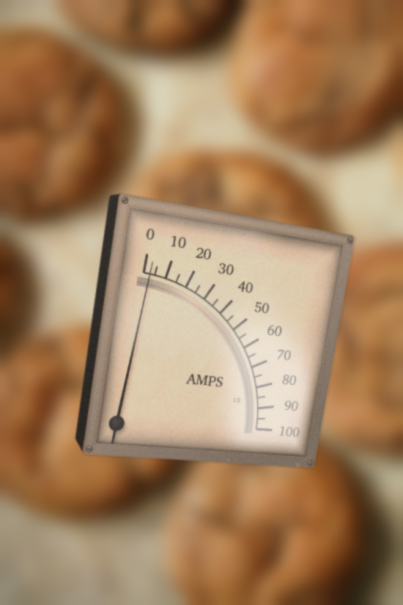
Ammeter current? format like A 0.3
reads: A 2.5
